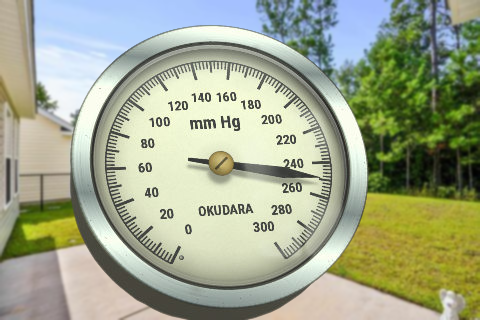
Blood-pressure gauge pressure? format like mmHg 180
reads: mmHg 250
